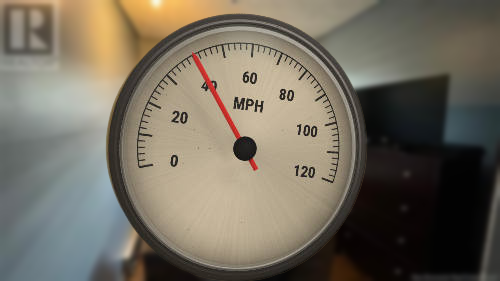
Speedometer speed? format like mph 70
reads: mph 40
